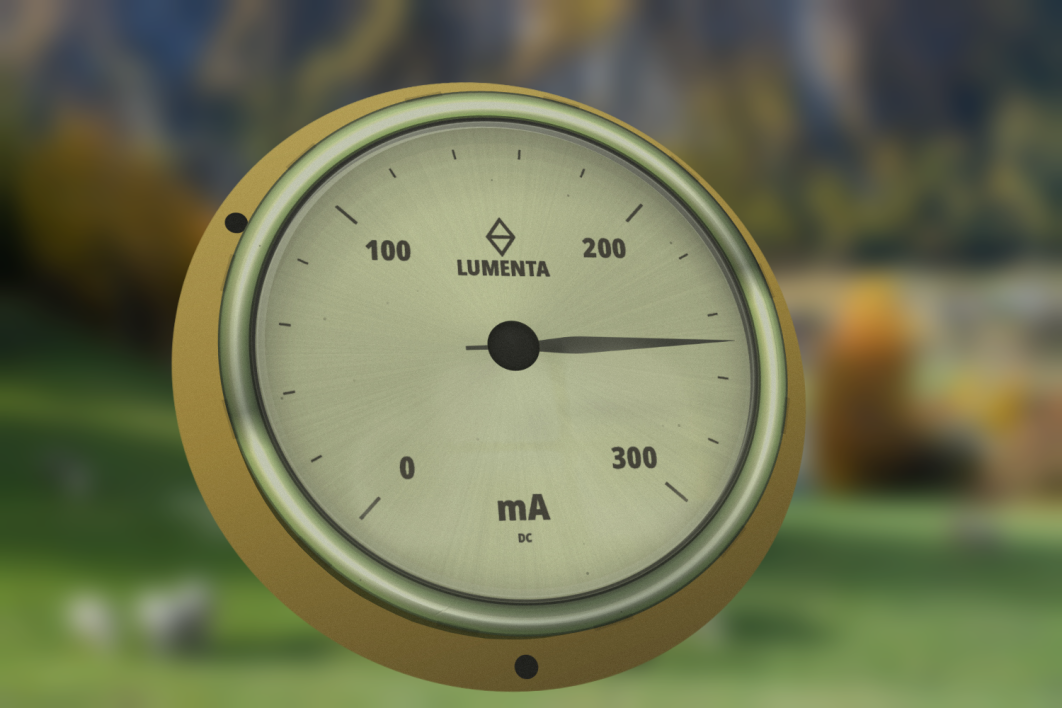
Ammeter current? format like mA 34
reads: mA 250
